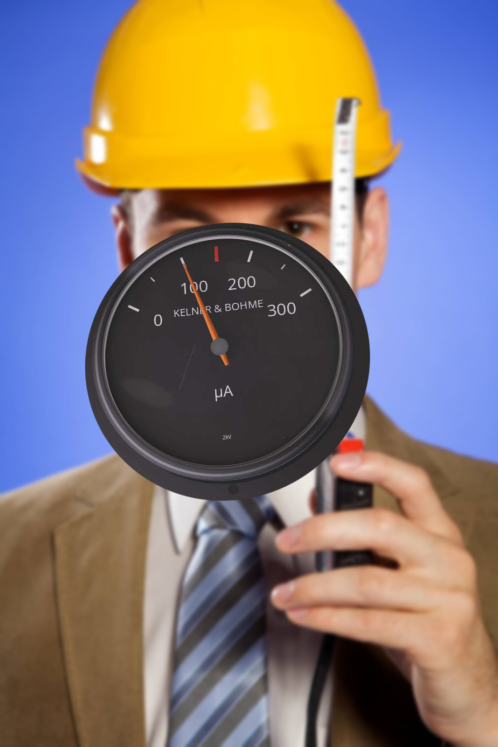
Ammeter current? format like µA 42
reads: µA 100
